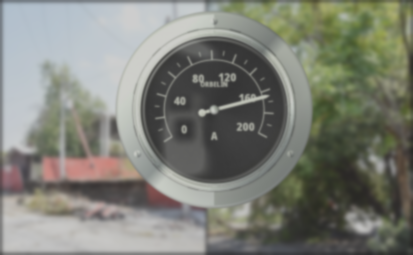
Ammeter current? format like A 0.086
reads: A 165
